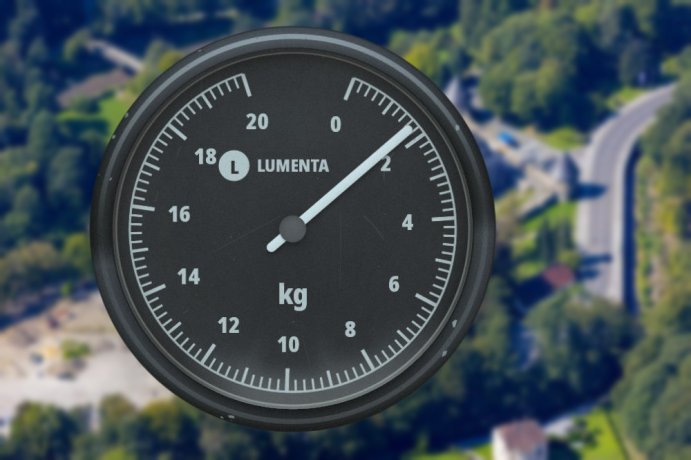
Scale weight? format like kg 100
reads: kg 1.7
